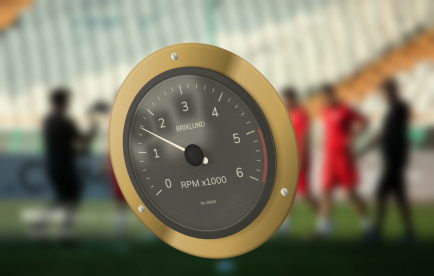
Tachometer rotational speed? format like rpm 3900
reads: rpm 1600
